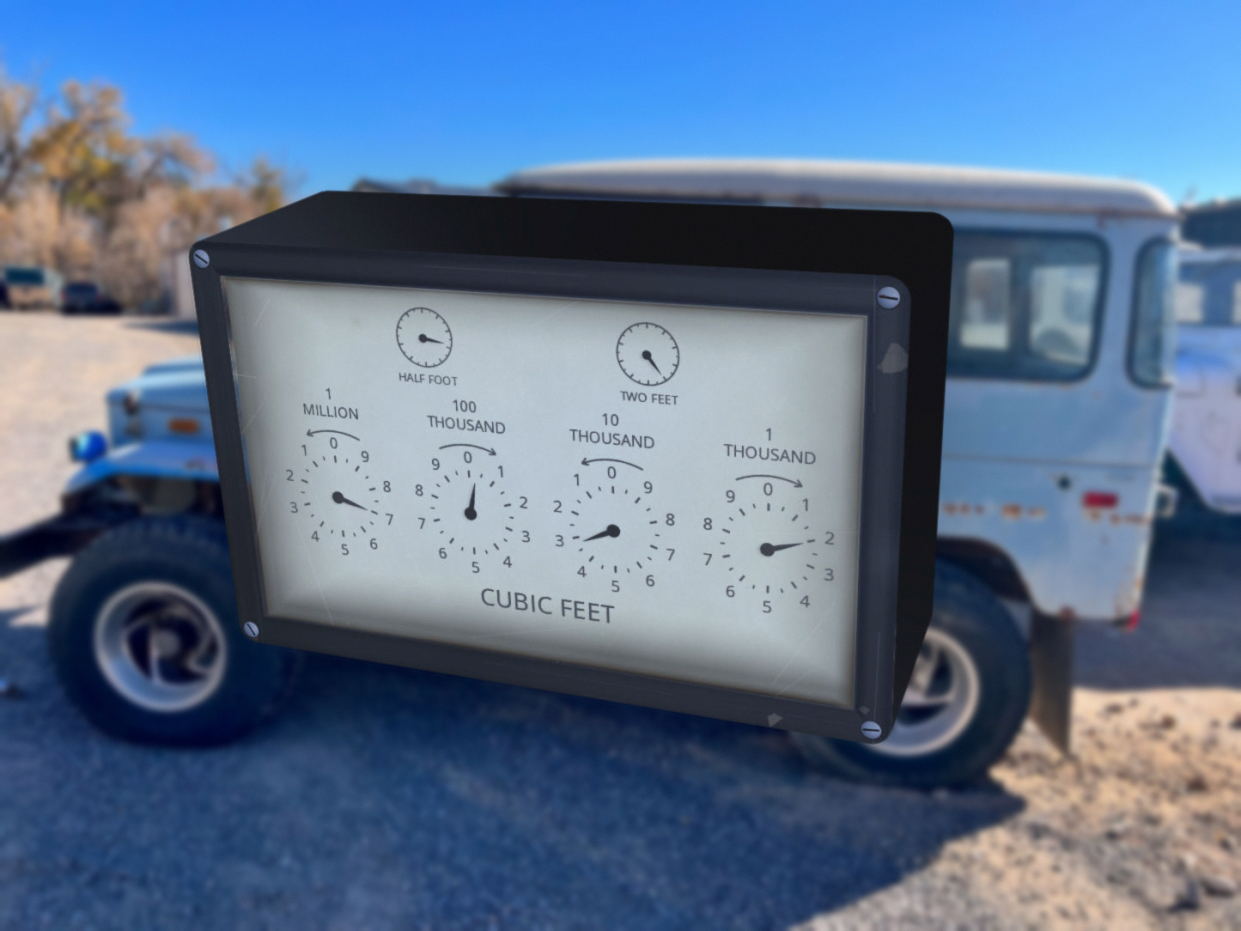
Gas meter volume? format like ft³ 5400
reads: ft³ 703200
